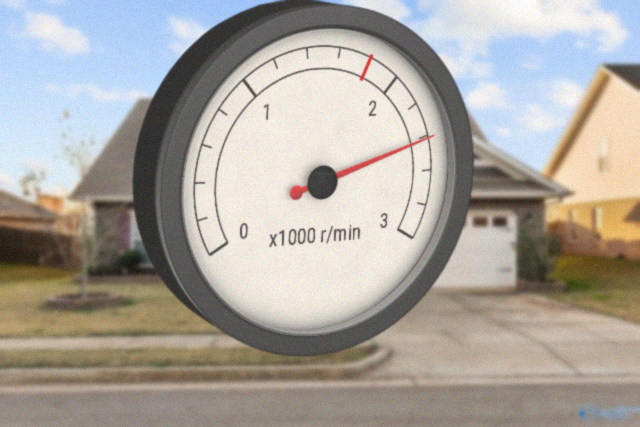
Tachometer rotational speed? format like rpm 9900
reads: rpm 2400
